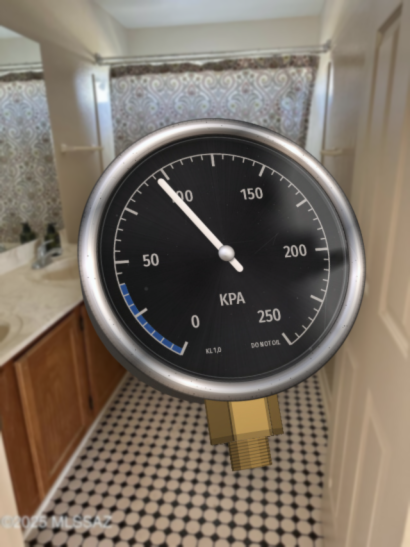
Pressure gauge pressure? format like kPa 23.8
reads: kPa 95
